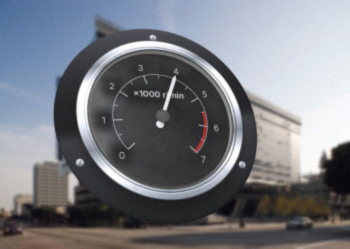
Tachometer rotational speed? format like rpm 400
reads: rpm 4000
